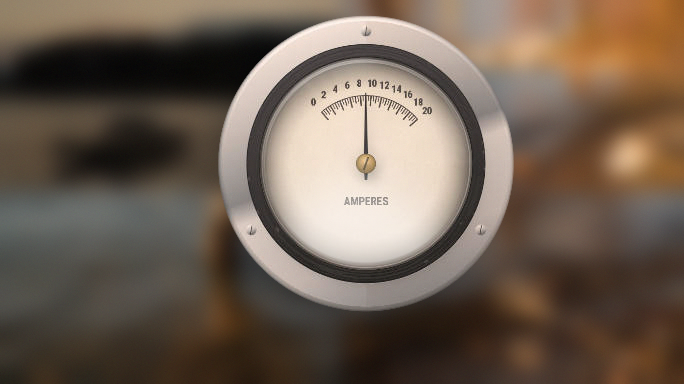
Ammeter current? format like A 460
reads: A 9
